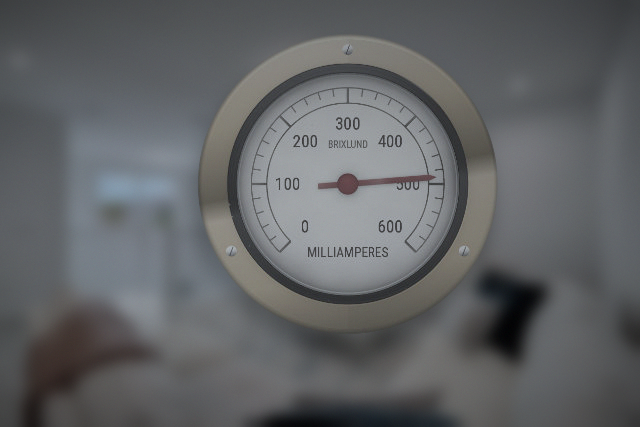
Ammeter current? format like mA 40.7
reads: mA 490
